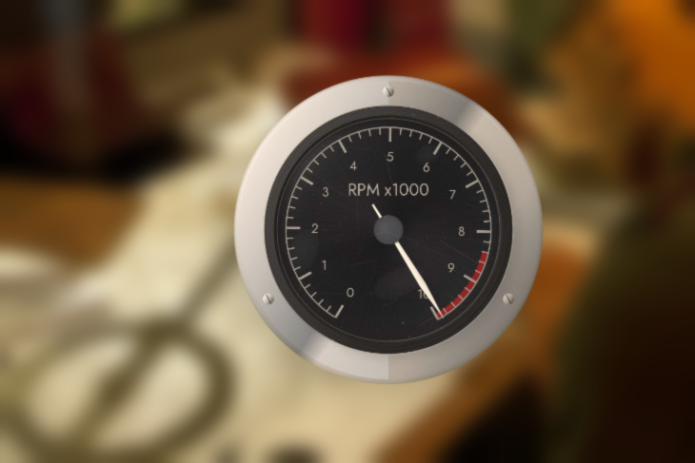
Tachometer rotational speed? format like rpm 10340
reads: rpm 9900
